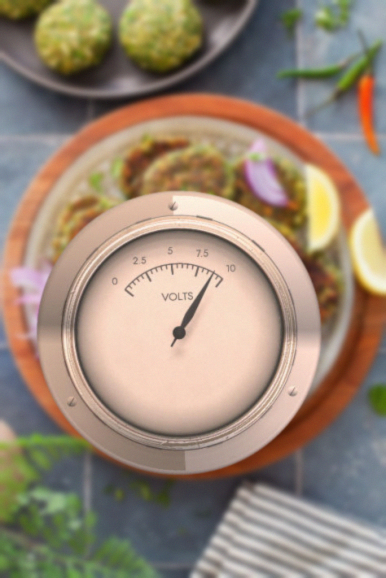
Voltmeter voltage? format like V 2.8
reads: V 9
